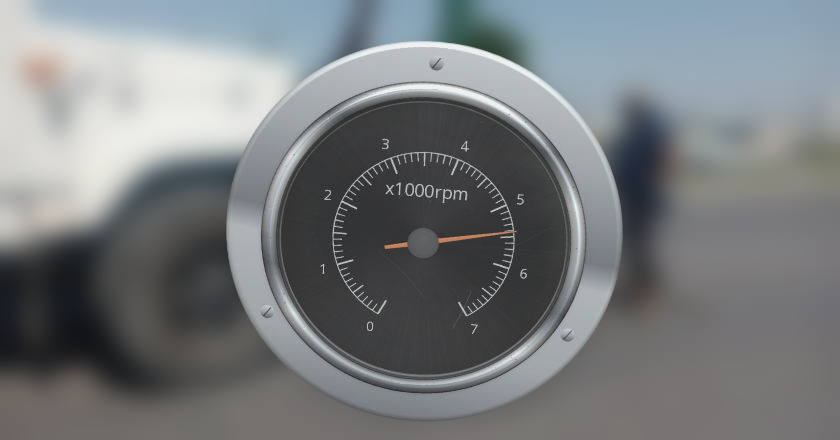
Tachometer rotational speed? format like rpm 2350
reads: rpm 5400
